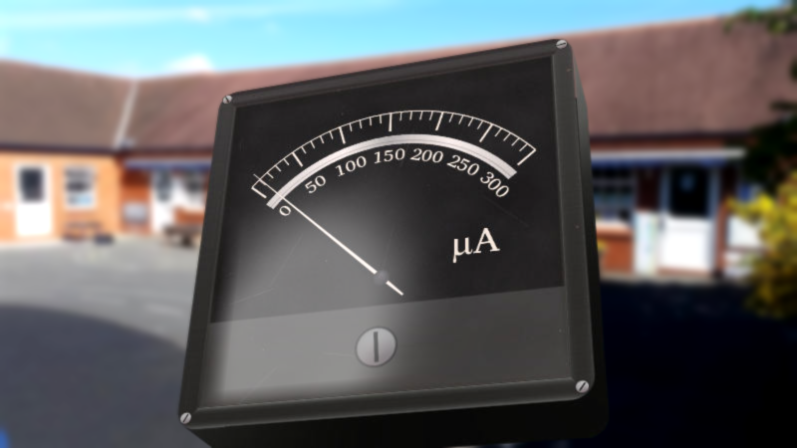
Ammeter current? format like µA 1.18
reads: µA 10
